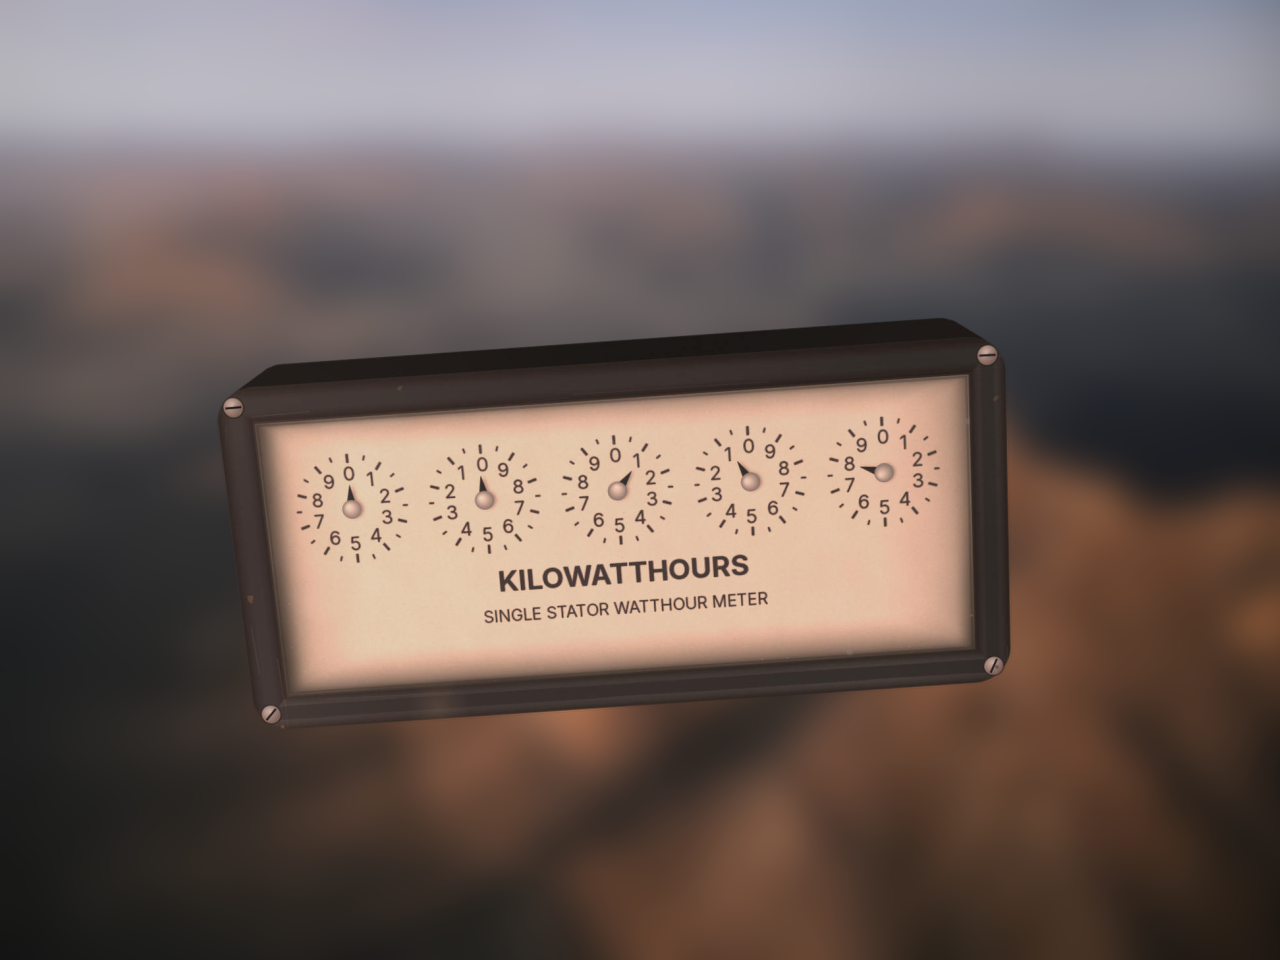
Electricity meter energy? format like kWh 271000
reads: kWh 108
